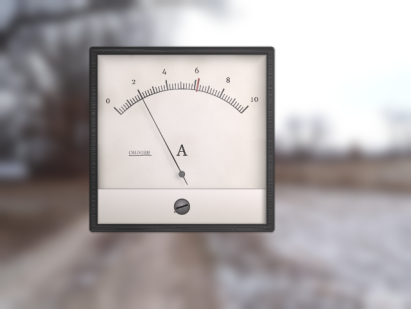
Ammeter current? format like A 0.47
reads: A 2
